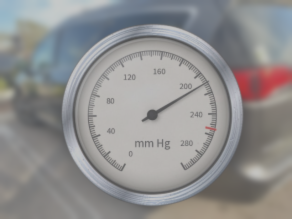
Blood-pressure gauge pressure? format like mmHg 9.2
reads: mmHg 210
